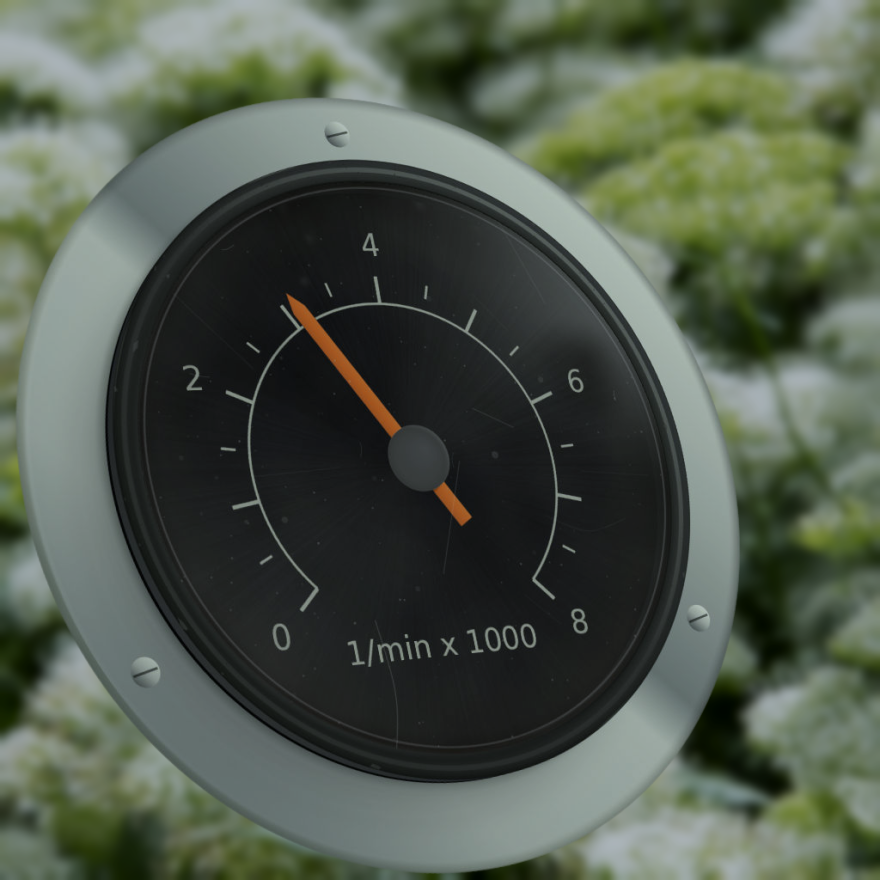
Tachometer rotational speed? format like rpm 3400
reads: rpm 3000
